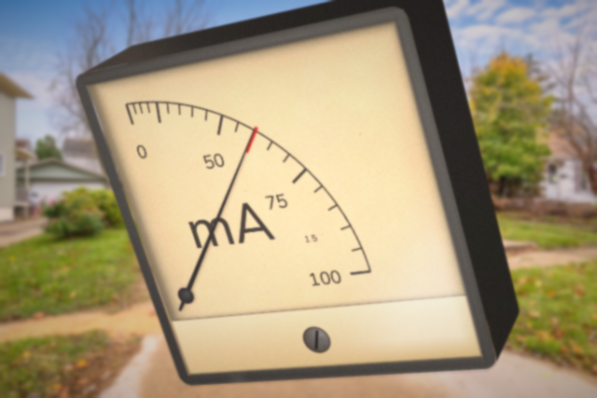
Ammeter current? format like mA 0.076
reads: mA 60
